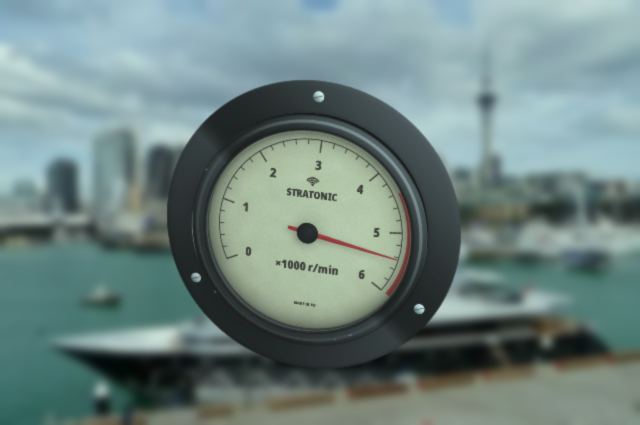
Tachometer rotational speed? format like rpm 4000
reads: rpm 5400
